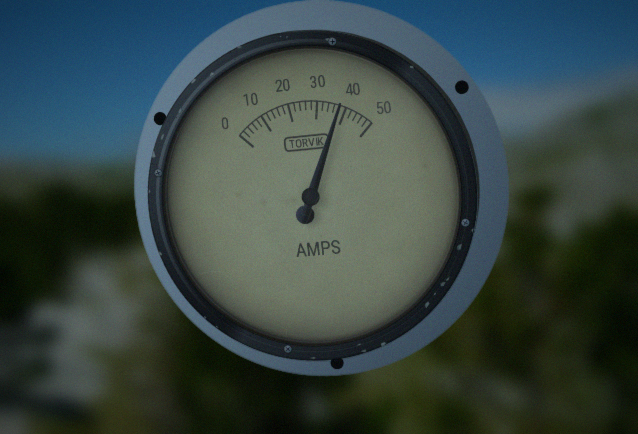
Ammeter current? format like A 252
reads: A 38
